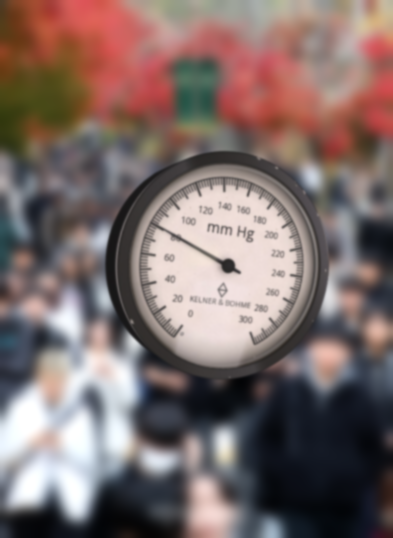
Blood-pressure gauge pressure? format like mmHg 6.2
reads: mmHg 80
